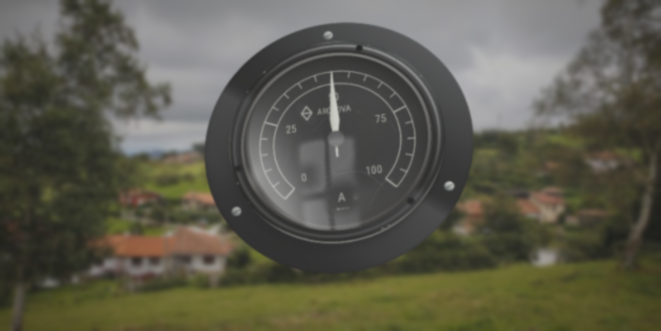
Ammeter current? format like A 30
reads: A 50
